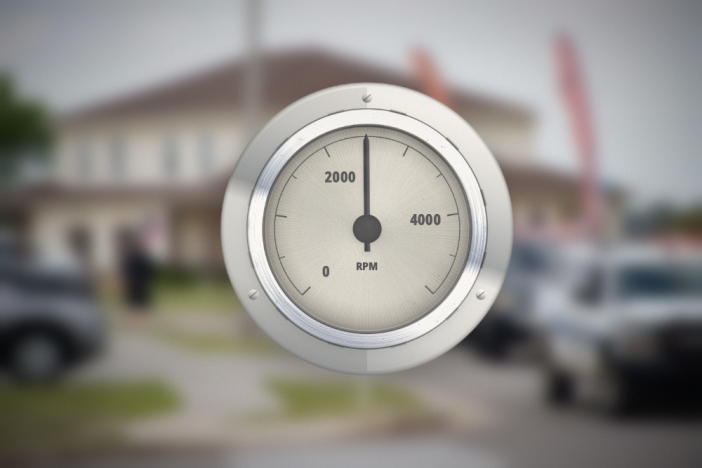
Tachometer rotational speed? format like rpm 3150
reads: rpm 2500
